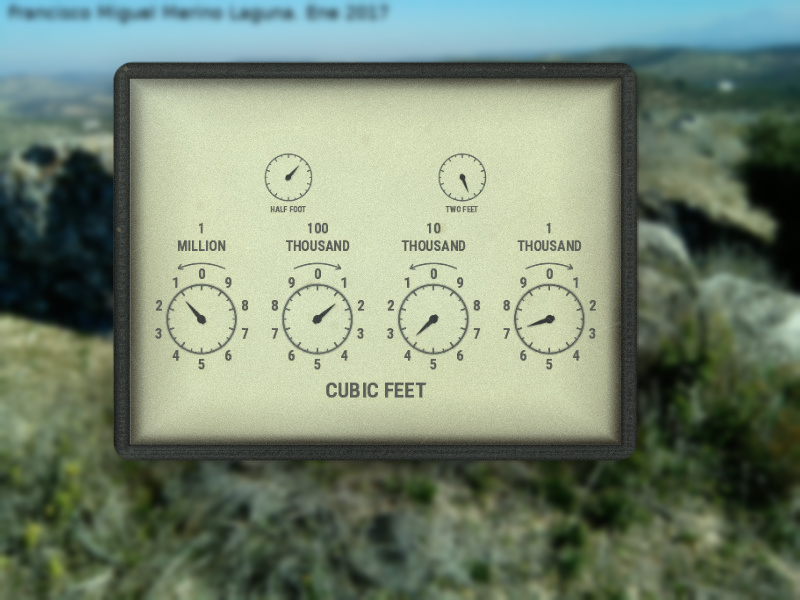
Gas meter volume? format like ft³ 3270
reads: ft³ 113700
